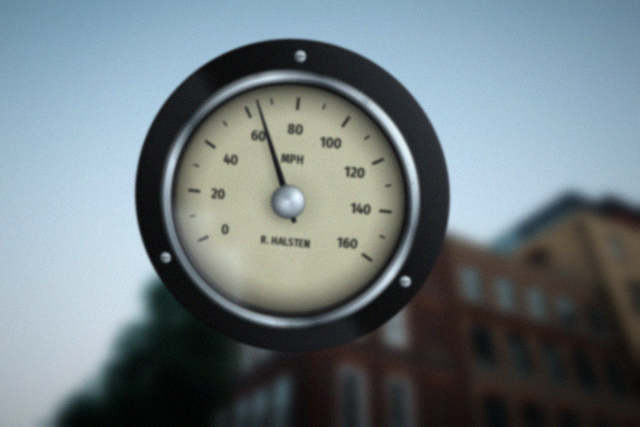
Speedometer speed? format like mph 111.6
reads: mph 65
